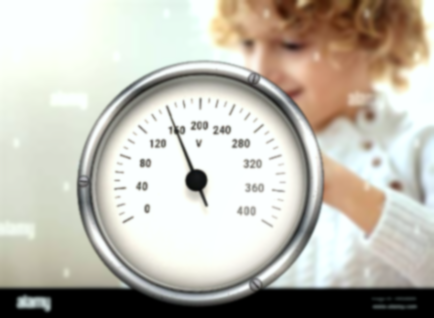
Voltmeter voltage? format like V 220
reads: V 160
